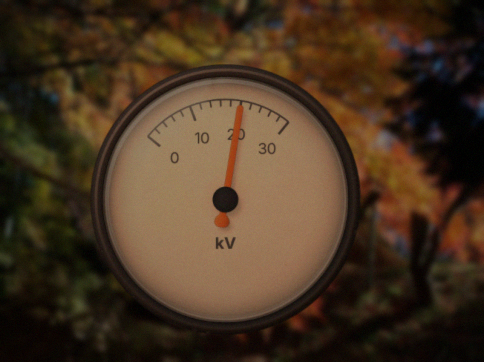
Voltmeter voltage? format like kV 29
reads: kV 20
